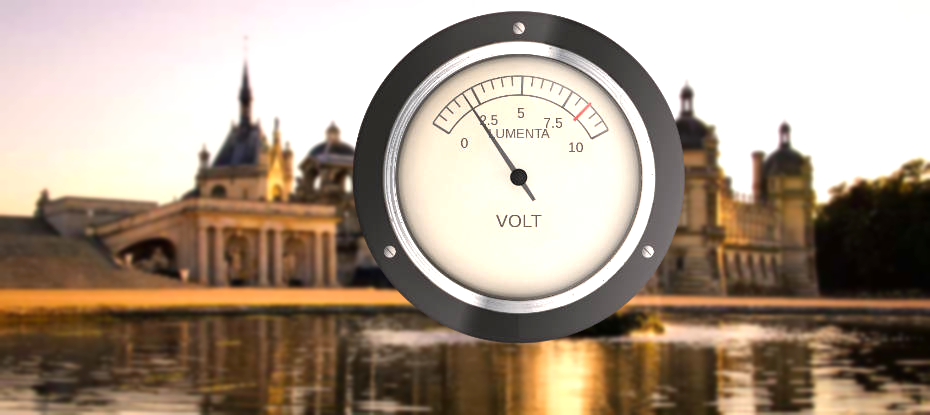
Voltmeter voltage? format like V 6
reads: V 2
